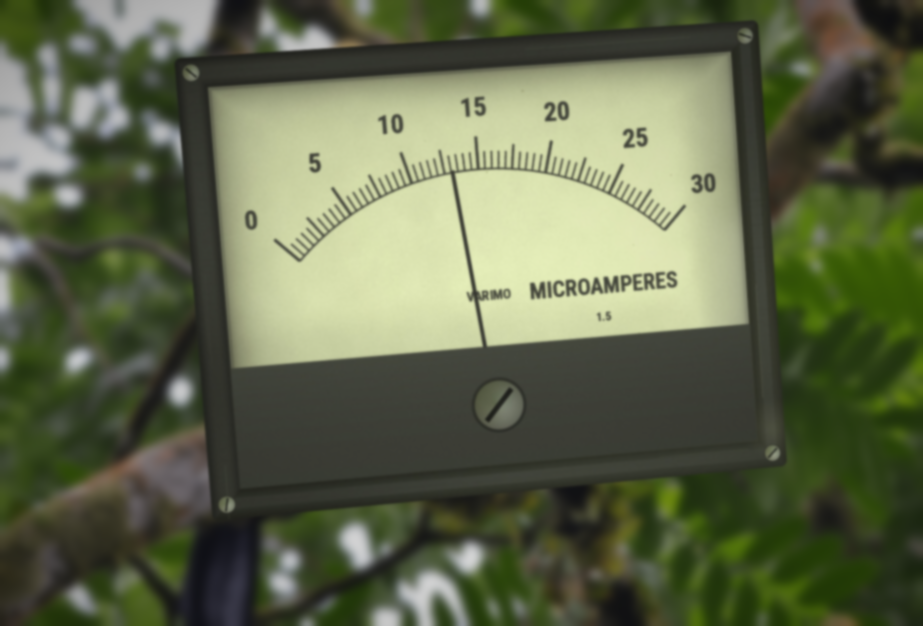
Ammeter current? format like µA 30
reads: µA 13
